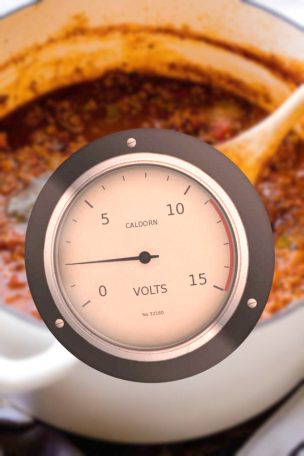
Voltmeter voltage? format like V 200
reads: V 2
